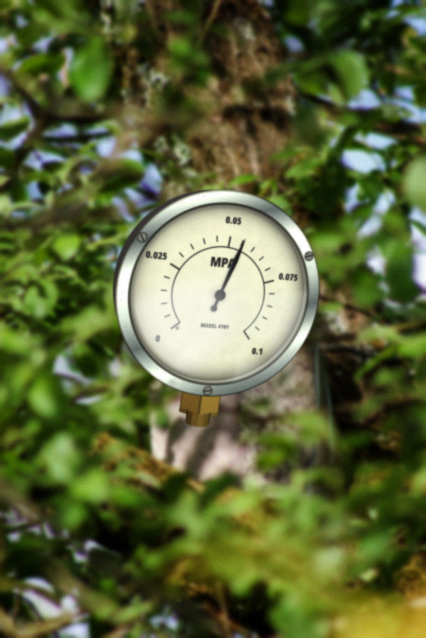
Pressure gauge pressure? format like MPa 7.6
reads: MPa 0.055
